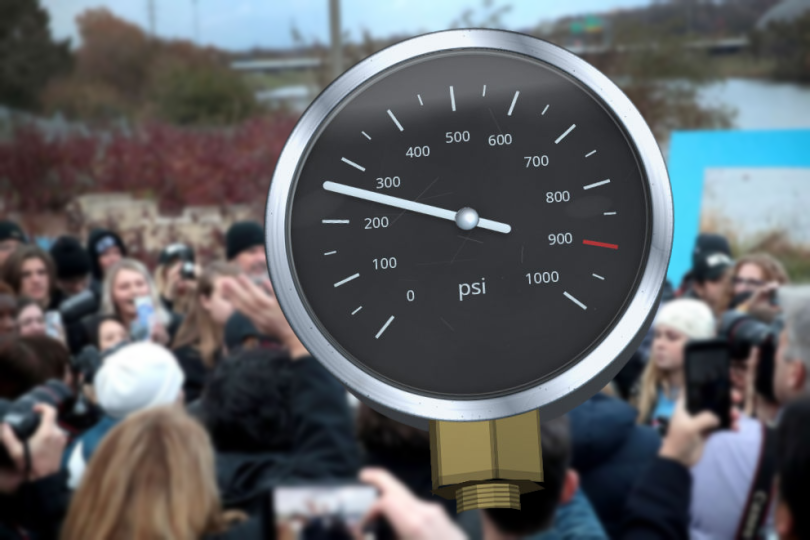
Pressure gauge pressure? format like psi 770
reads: psi 250
